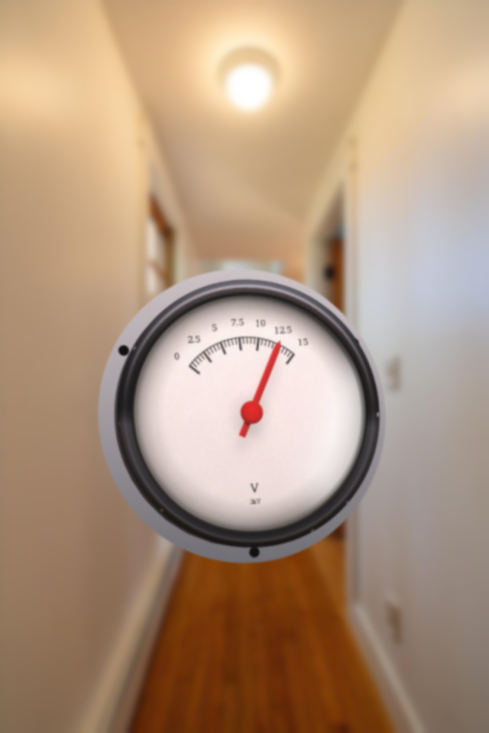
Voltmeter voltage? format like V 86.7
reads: V 12.5
